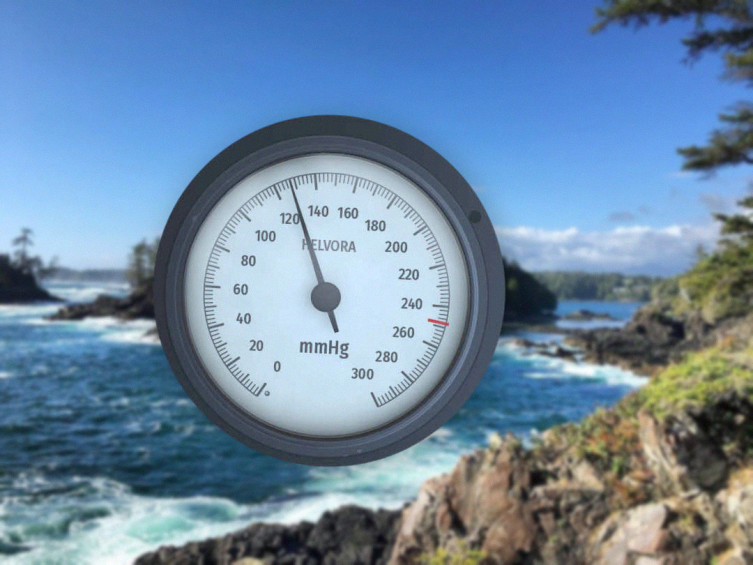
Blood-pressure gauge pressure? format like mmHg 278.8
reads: mmHg 128
